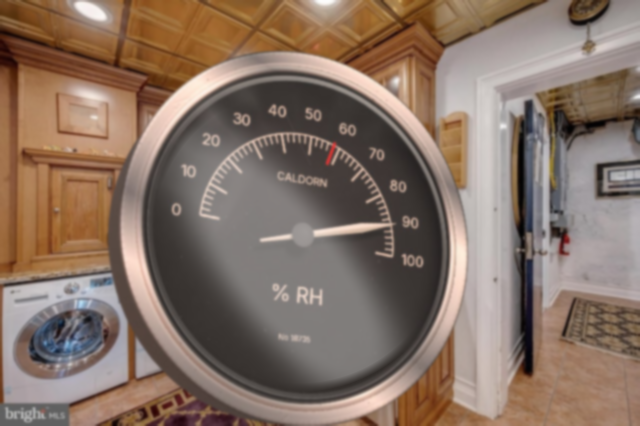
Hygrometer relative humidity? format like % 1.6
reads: % 90
